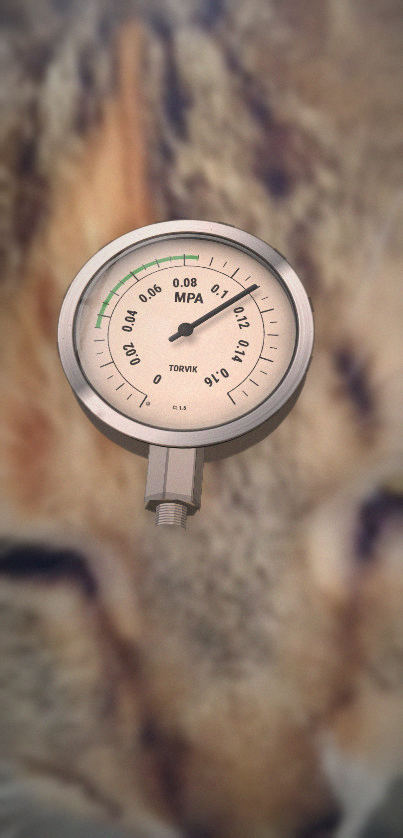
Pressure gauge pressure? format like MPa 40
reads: MPa 0.11
